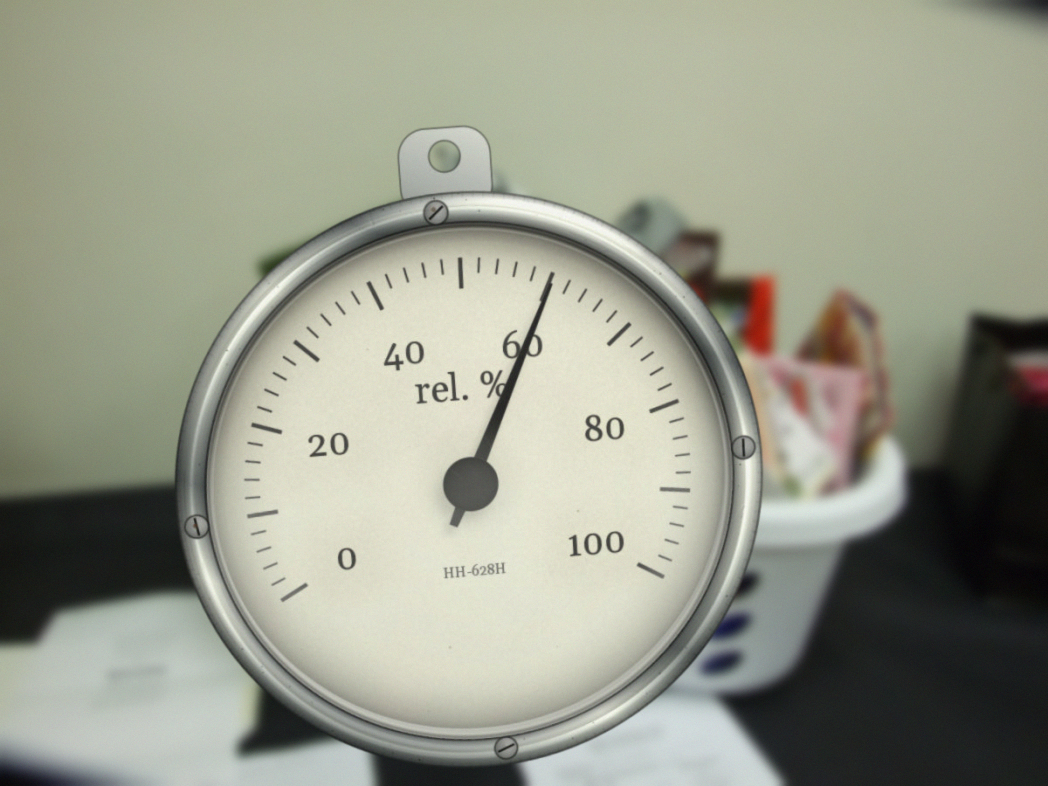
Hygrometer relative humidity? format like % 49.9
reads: % 60
